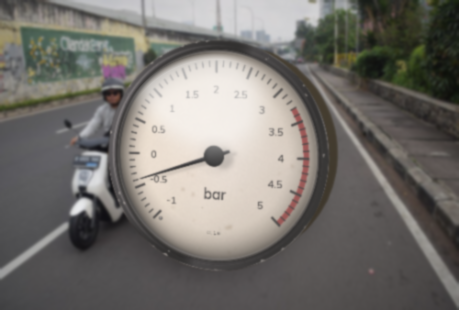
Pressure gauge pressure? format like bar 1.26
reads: bar -0.4
